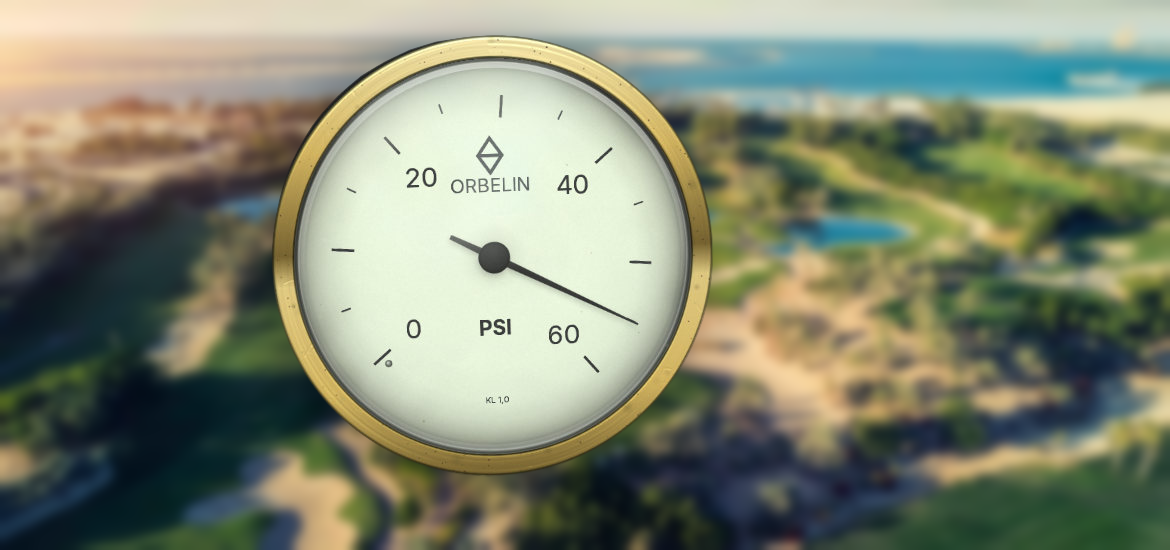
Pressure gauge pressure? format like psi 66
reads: psi 55
